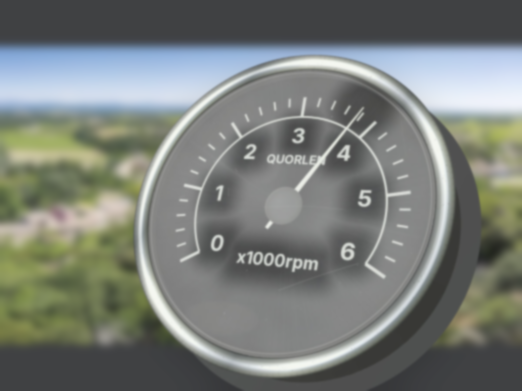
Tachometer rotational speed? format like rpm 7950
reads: rpm 3800
